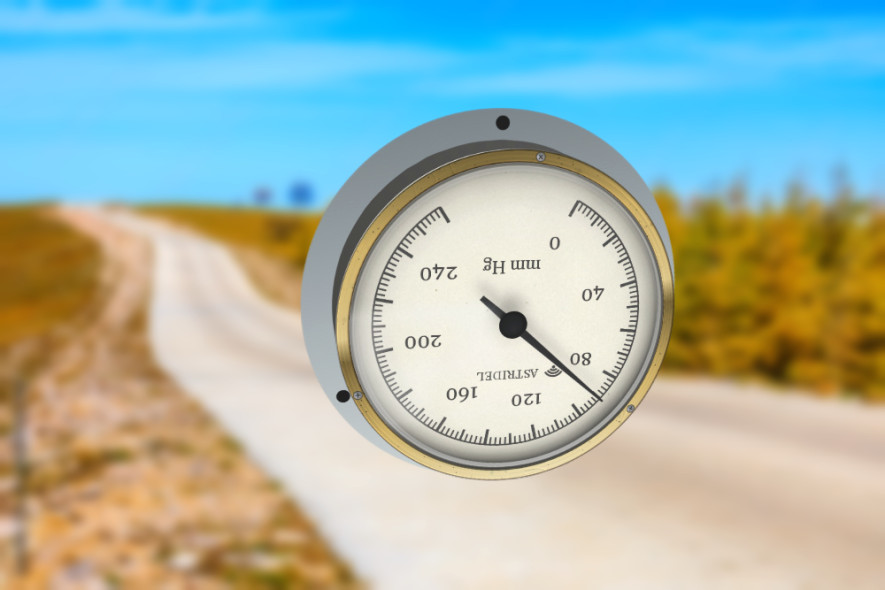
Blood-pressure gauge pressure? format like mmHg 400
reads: mmHg 90
